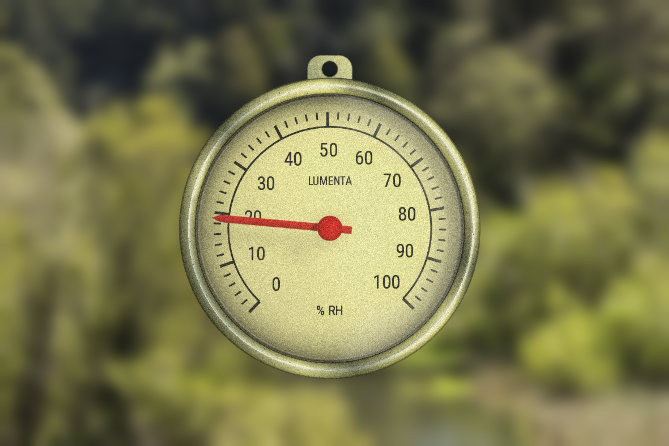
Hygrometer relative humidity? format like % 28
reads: % 19
